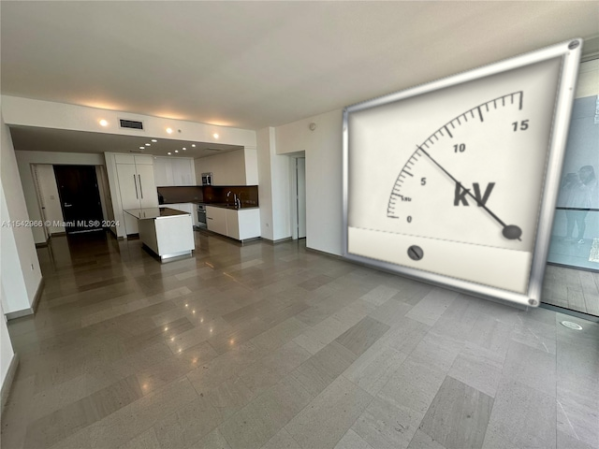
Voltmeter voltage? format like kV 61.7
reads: kV 7.5
